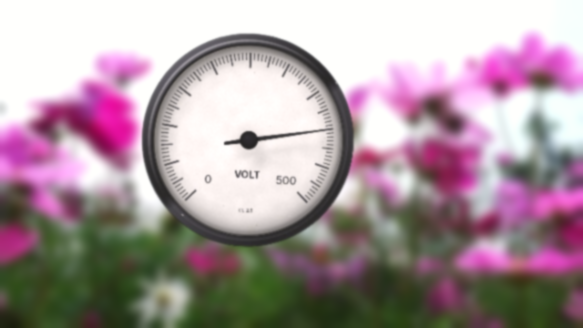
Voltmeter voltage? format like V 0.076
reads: V 400
